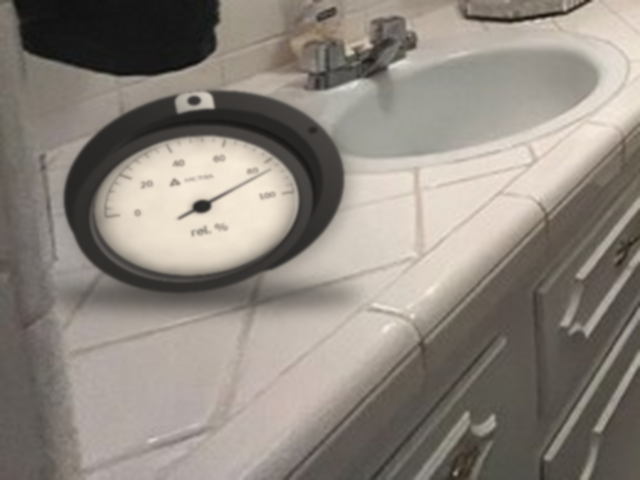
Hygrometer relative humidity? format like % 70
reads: % 84
